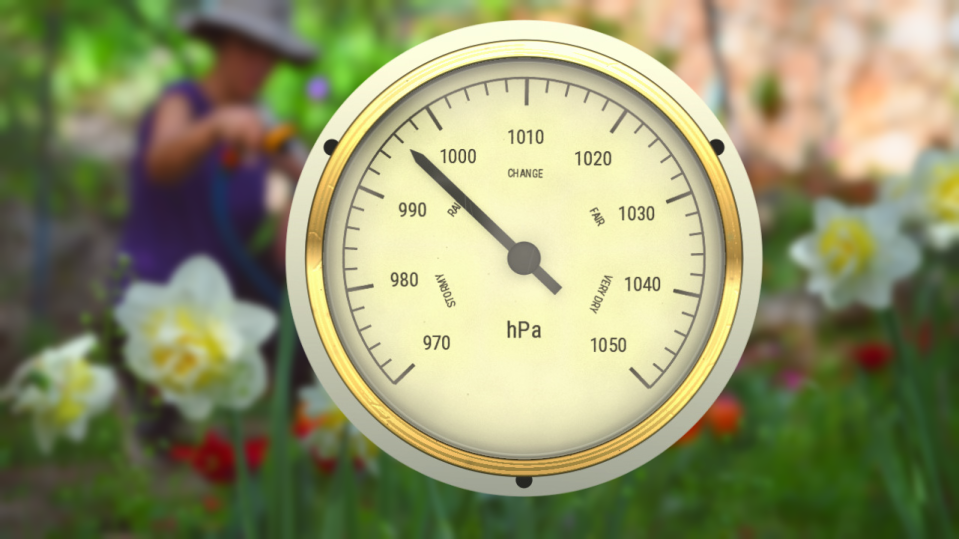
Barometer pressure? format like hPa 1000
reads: hPa 996
